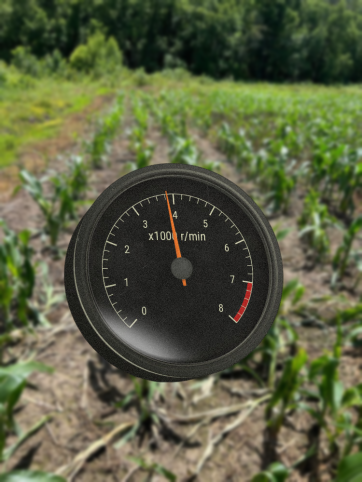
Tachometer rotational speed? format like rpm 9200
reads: rpm 3800
